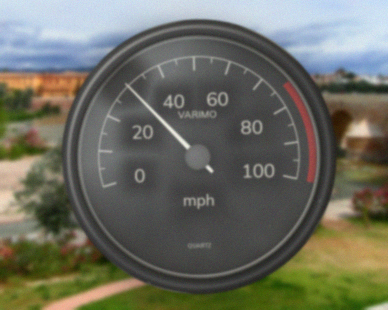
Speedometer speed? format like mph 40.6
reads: mph 30
